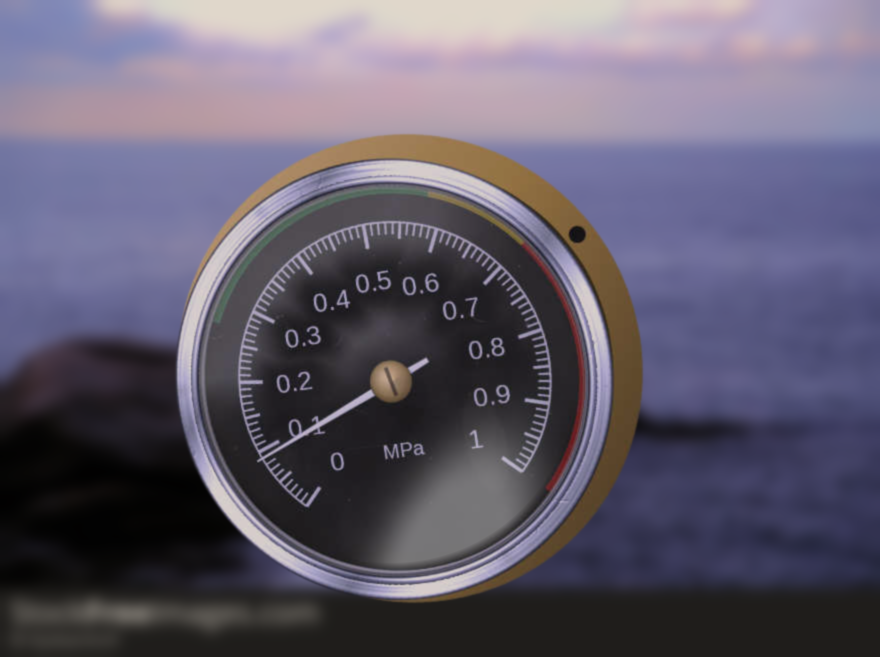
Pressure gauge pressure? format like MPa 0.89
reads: MPa 0.09
